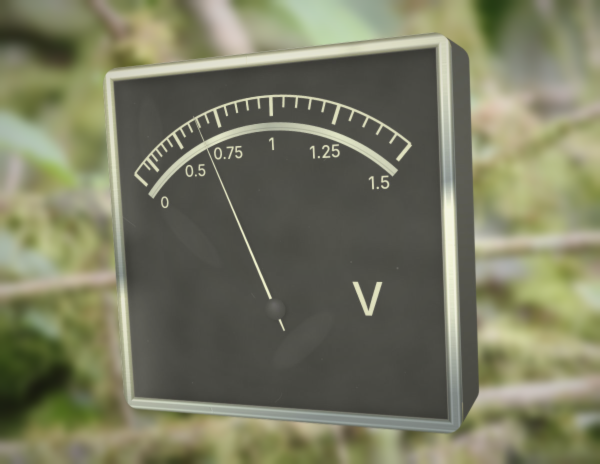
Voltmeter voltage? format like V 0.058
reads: V 0.65
